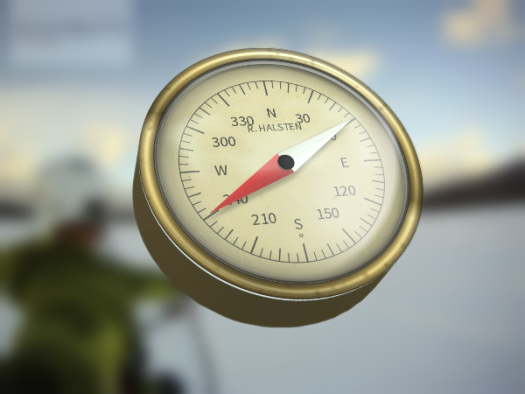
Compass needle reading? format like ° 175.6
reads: ° 240
